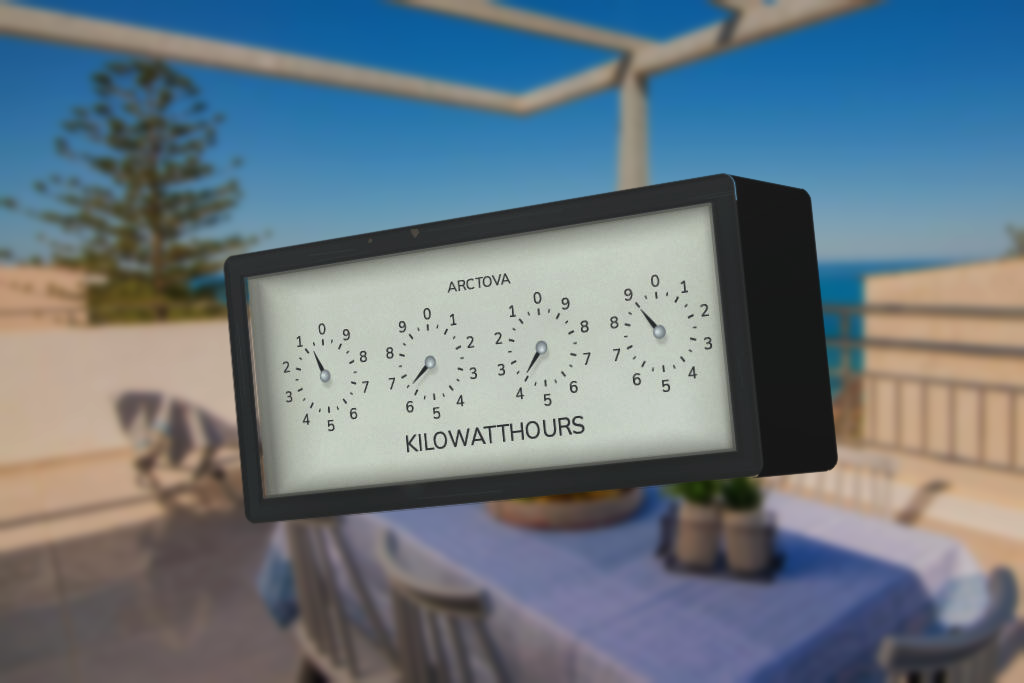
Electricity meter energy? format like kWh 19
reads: kWh 639
